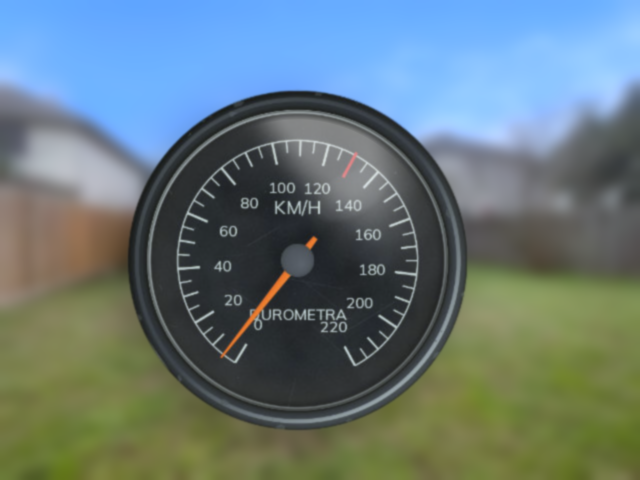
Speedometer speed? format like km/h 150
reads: km/h 5
